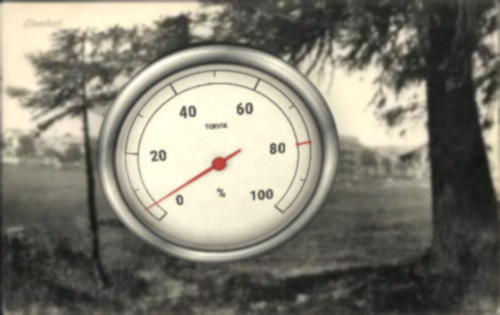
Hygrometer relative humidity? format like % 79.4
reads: % 5
